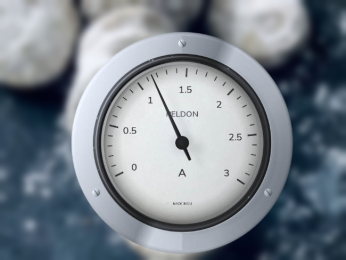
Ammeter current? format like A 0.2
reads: A 1.15
